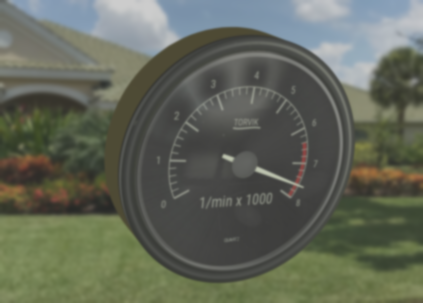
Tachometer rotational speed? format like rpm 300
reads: rpm 7600
